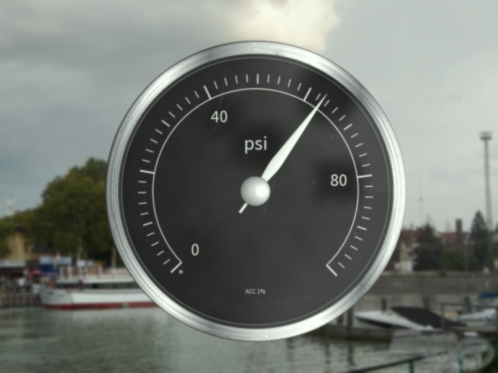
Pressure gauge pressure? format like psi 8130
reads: psi 63
